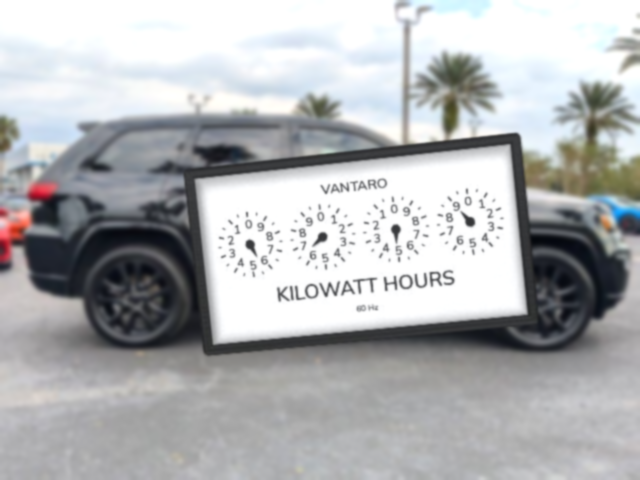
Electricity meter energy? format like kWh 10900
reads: kWh 5649
